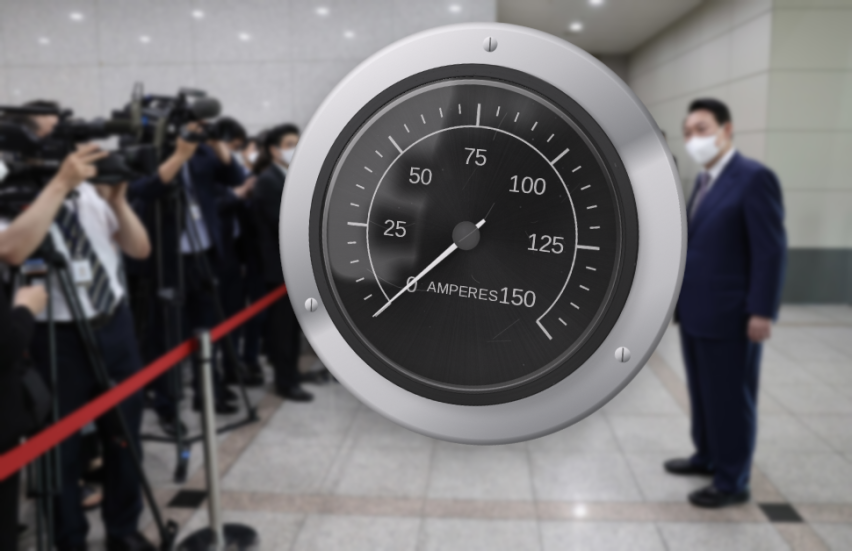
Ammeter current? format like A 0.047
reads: A 0
